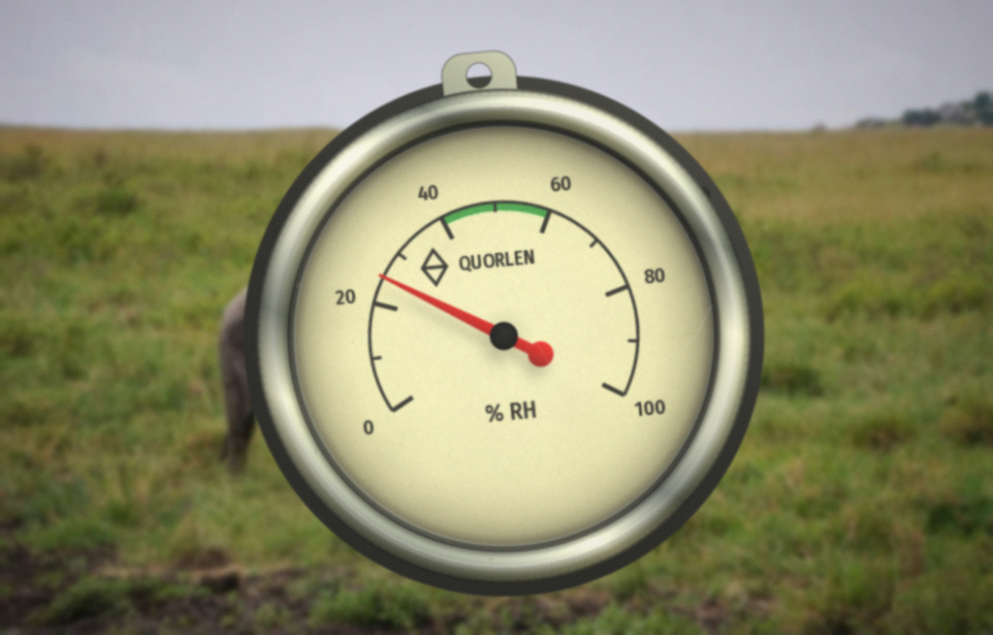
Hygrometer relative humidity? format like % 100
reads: % 25
